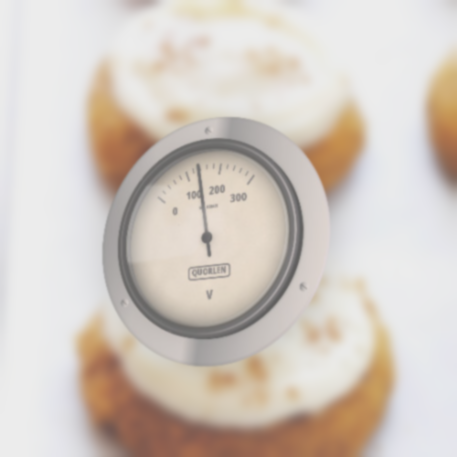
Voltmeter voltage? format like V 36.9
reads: V 140
